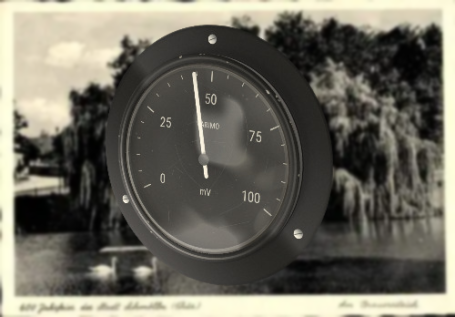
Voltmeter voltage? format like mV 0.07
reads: mV 45
